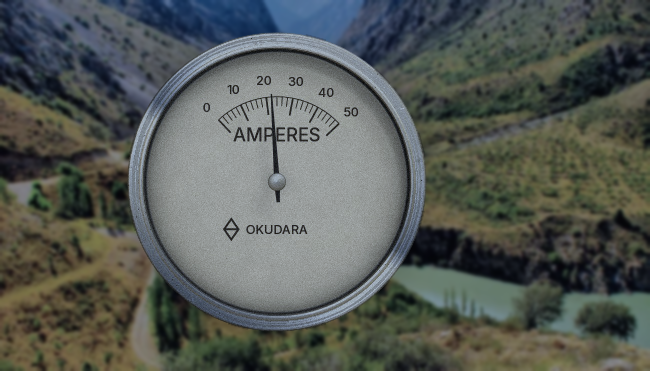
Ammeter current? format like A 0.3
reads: A 22
